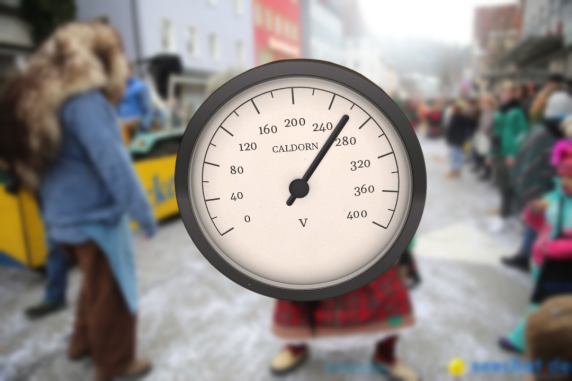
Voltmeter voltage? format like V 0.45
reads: V 260
